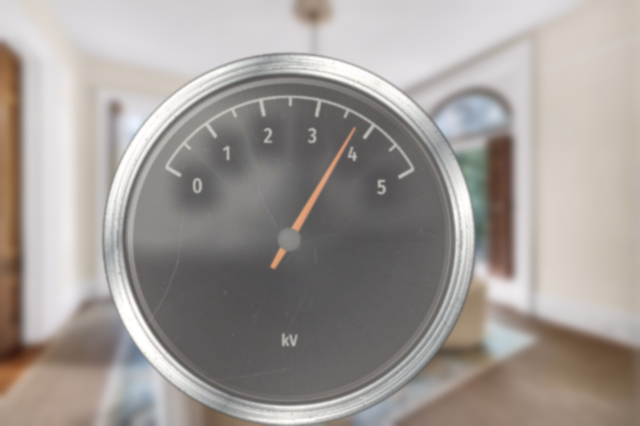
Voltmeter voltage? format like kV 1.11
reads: kV 3.75
